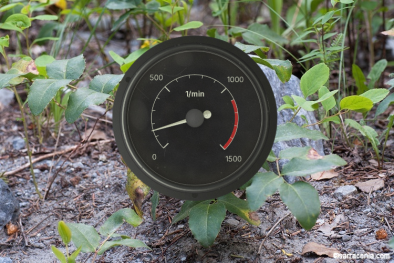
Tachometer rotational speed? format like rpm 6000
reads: rpm 150
